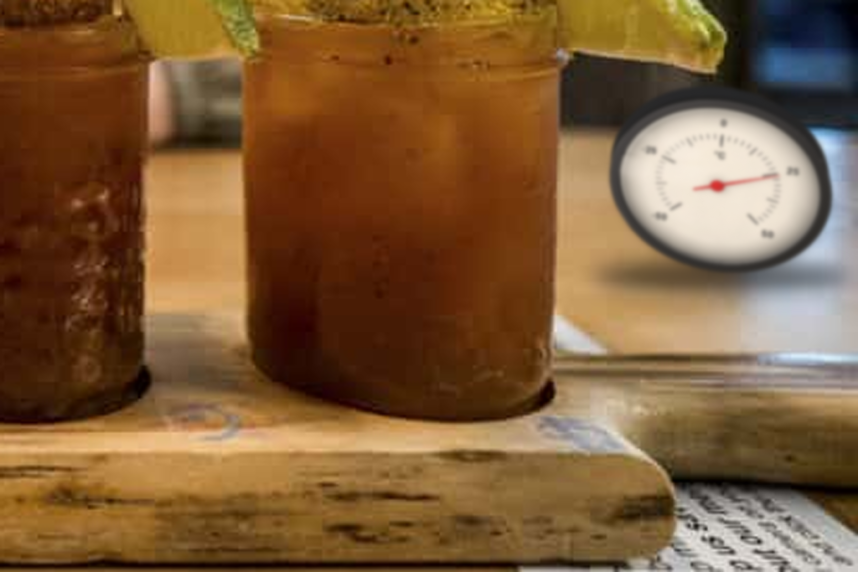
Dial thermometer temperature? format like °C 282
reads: °C 25
